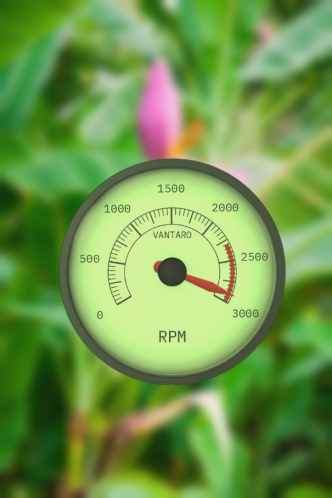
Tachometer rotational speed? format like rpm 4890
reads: rpm 2900
